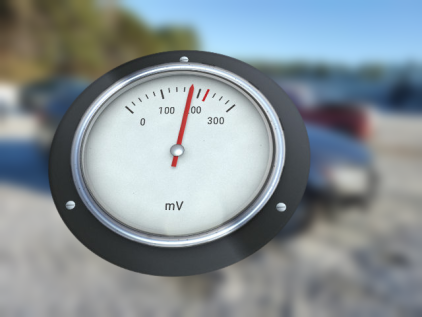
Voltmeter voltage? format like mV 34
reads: mV 180
